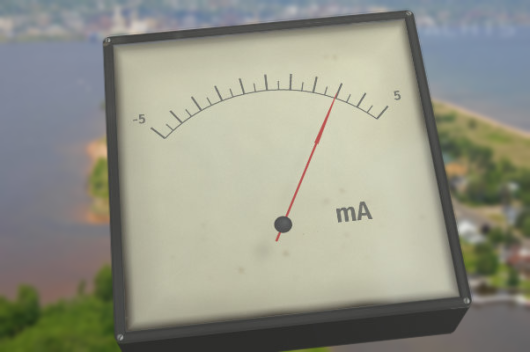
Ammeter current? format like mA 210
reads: mA 3
